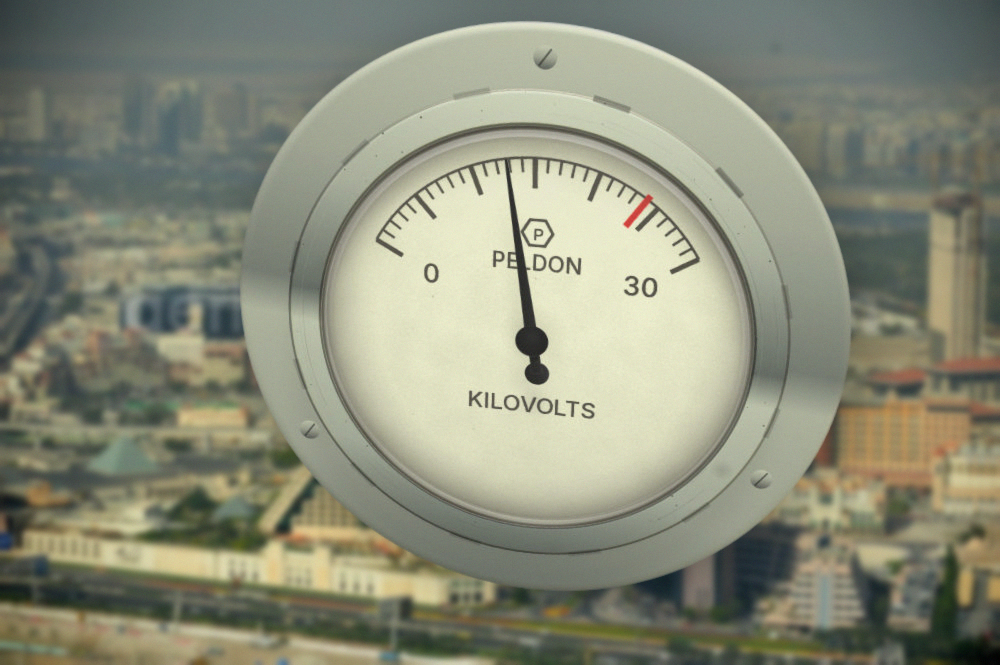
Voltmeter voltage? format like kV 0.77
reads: kV 13
